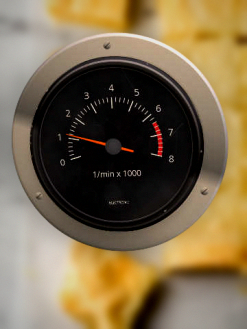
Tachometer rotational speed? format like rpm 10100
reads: rpm 1200
